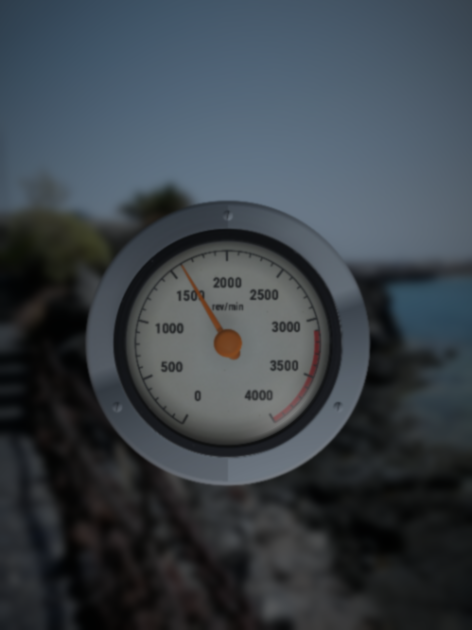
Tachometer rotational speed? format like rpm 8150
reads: rpm 1600
